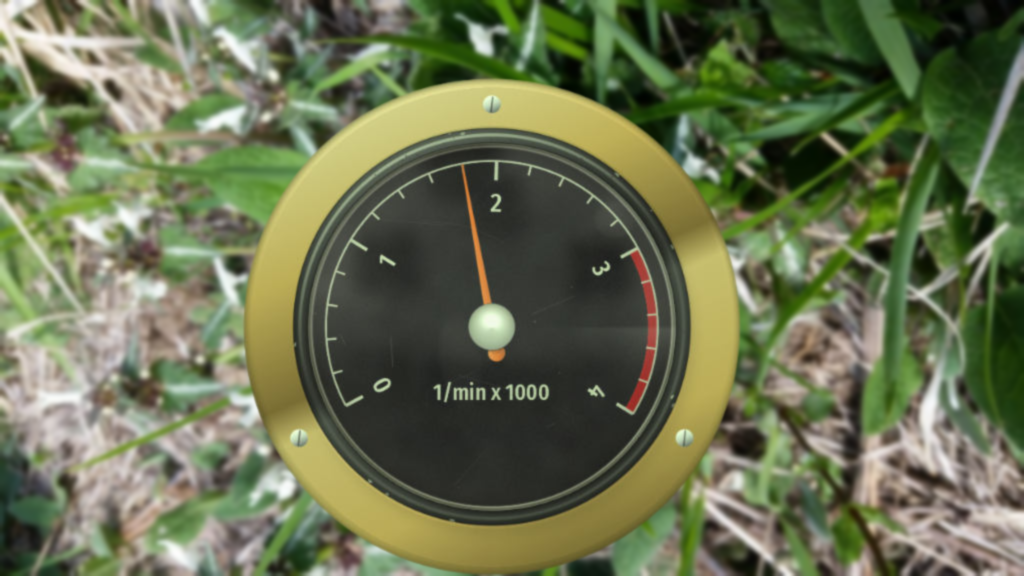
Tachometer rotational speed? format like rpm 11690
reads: rpm 1800
